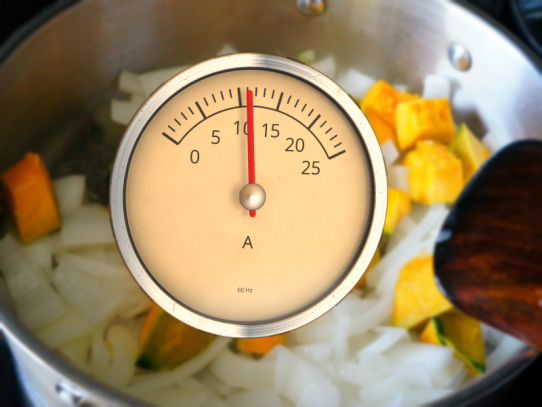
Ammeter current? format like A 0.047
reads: A 11
